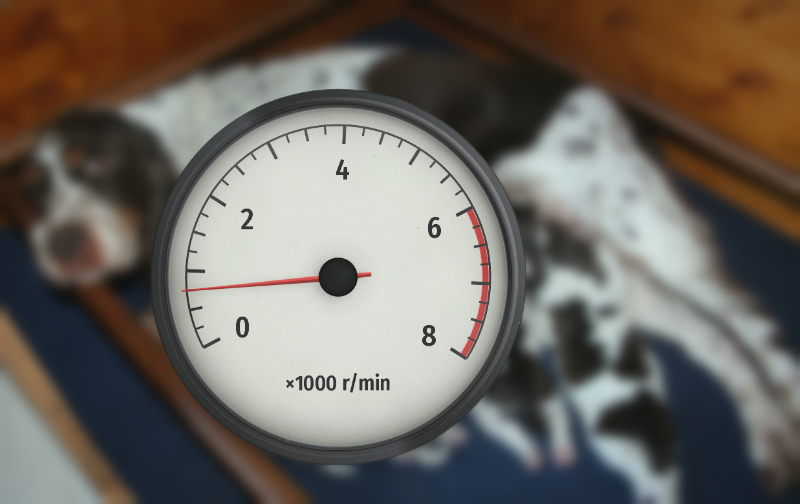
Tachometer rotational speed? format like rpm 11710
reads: rpm 750
